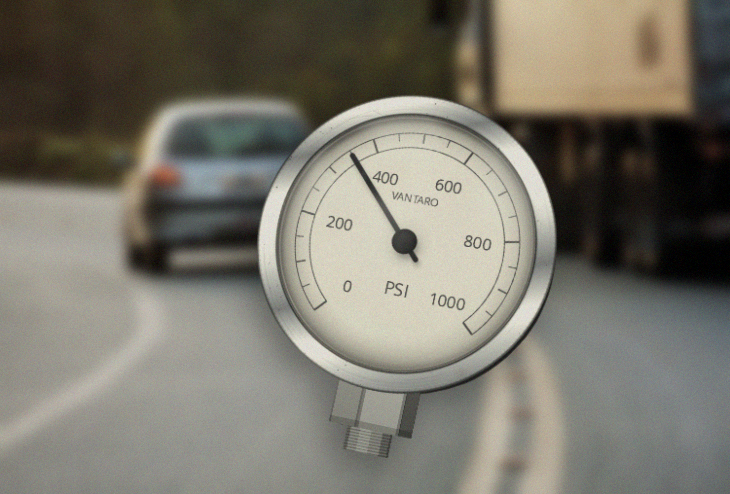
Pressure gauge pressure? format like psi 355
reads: psi 350
